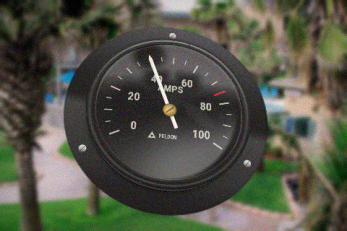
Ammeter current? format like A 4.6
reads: A 40
